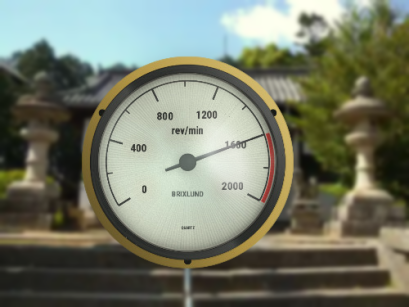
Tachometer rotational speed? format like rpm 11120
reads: rpm 1600
